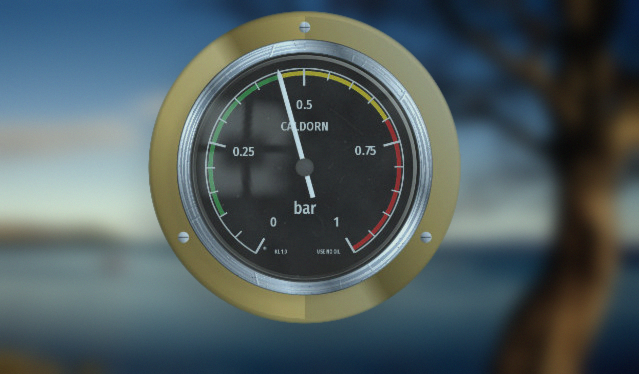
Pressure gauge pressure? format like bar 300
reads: bar 0.45
